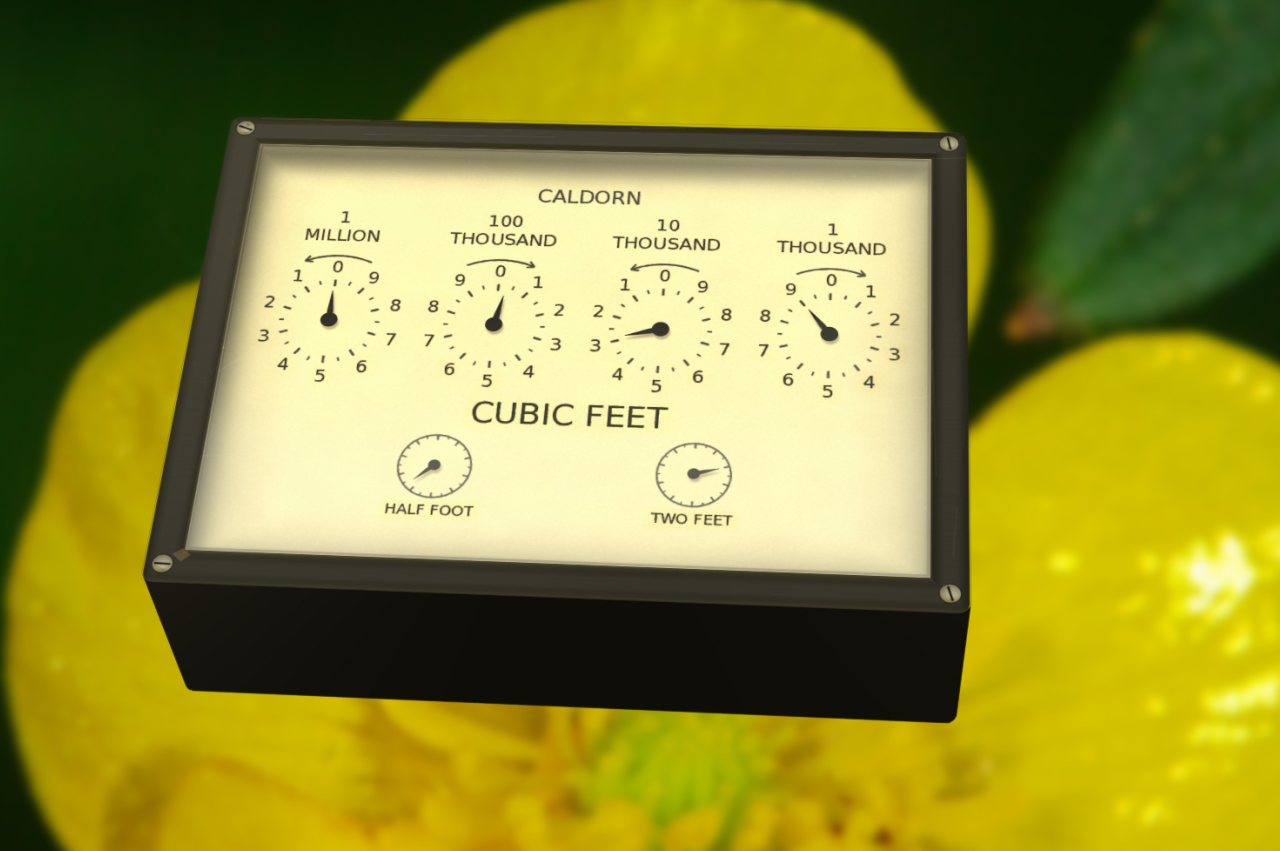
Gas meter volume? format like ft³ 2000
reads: ft³ 2900
